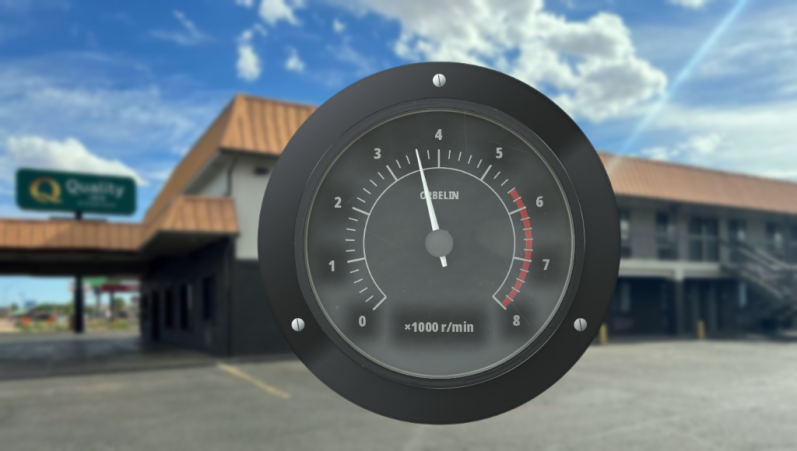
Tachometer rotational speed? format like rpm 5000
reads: rpm 3600
